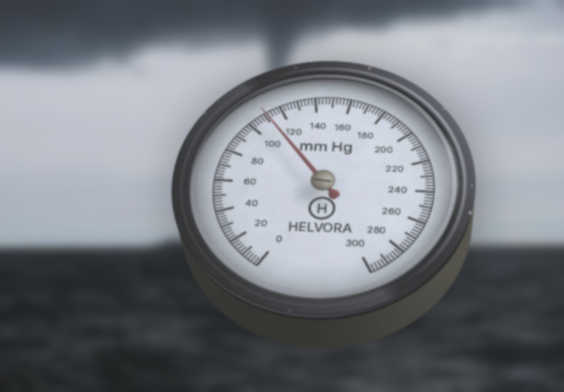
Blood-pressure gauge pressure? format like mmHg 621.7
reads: mmHg 110
